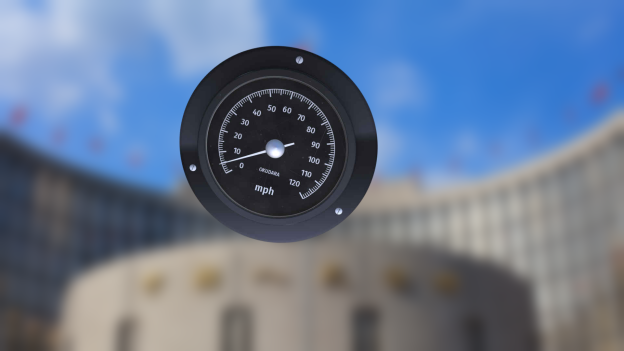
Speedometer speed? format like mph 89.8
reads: mph 5
